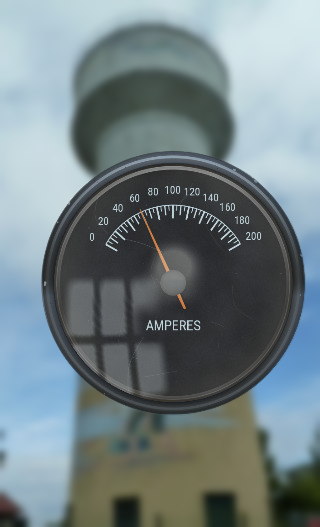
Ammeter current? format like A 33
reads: A 60
